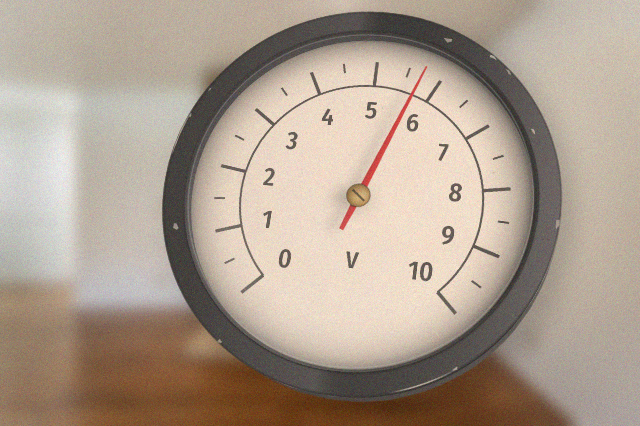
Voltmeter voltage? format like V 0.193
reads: V 5.75
